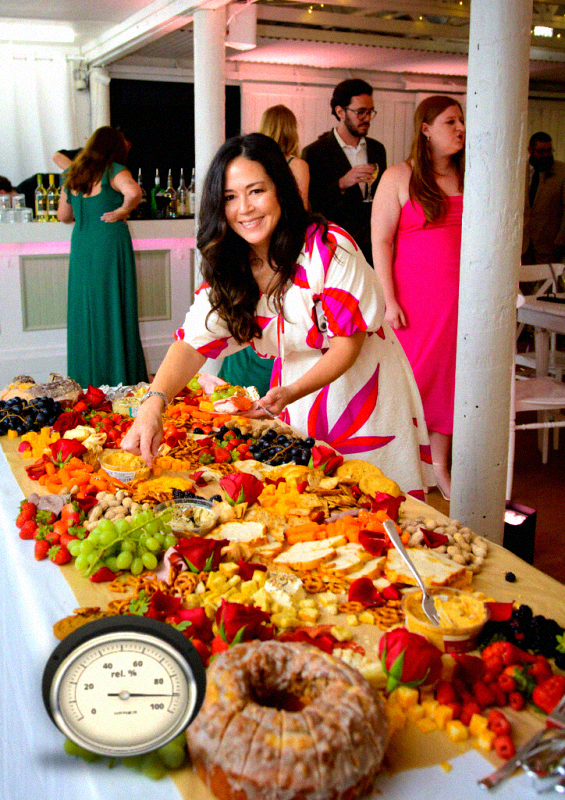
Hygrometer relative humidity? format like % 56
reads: % 90
